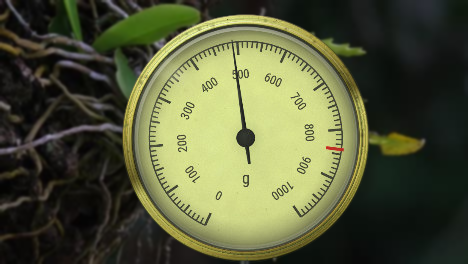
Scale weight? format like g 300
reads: g 490
